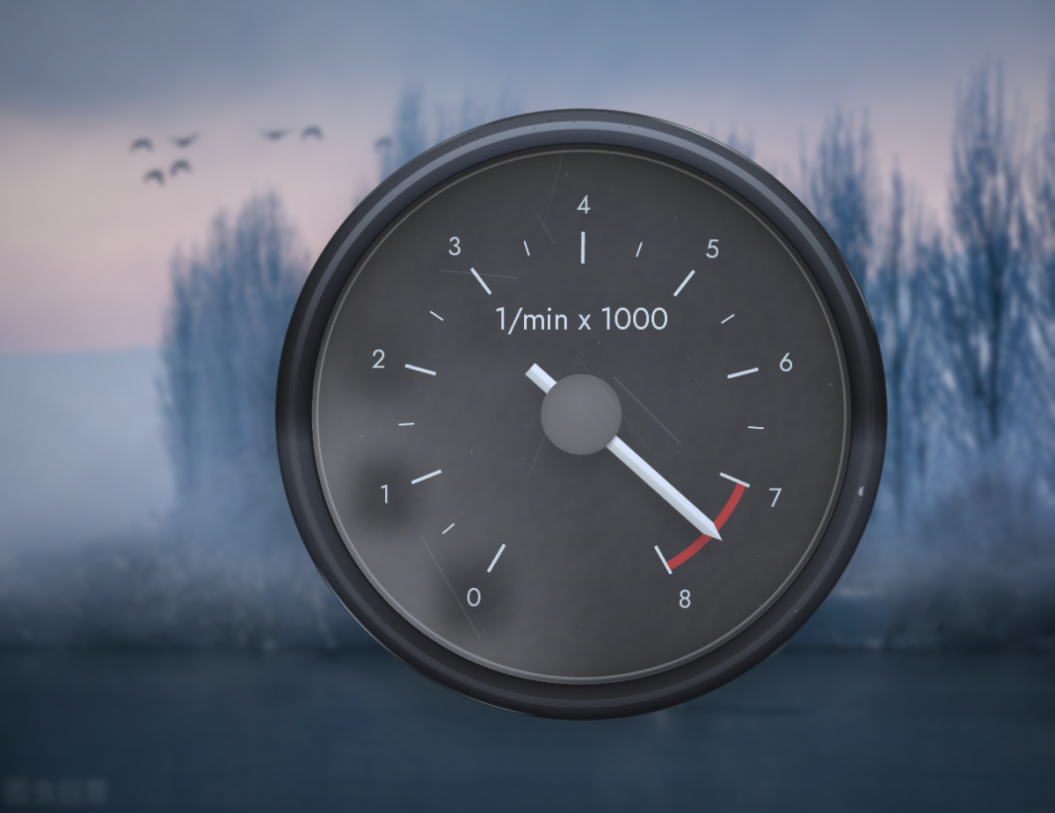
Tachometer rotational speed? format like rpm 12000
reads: rpm 7500
